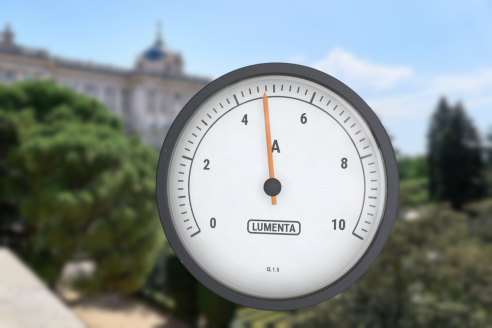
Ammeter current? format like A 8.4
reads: A 4.8
